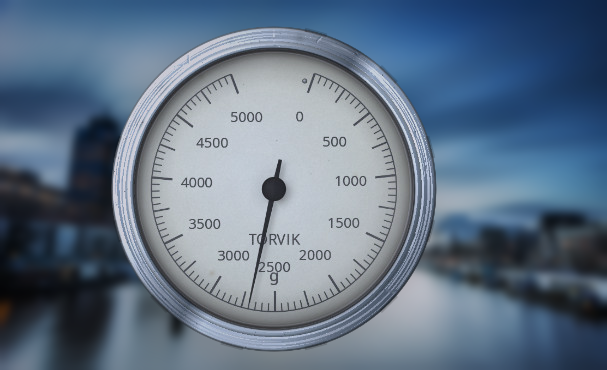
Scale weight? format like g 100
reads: g 2700
